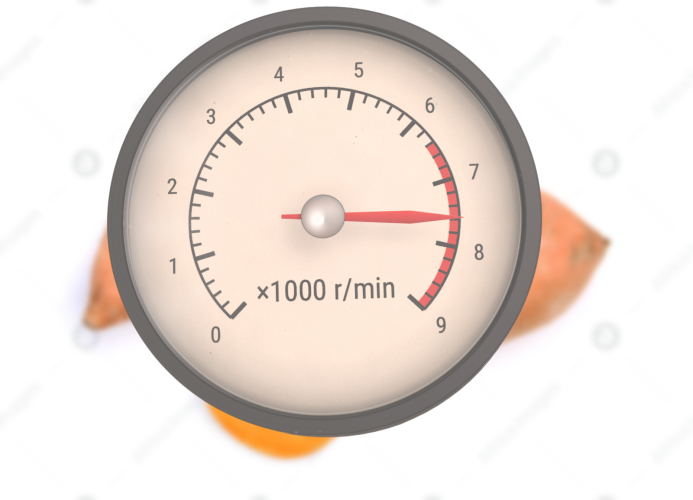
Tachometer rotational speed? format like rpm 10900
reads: rpm 7600
